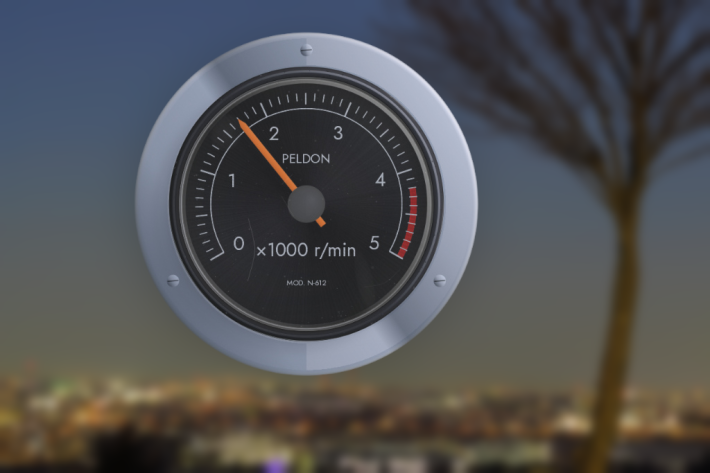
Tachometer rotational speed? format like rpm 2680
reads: rpm 1700
